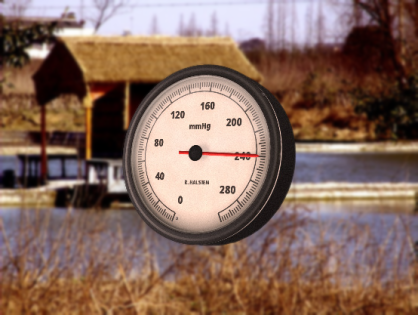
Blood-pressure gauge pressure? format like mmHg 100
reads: mmHg 240
